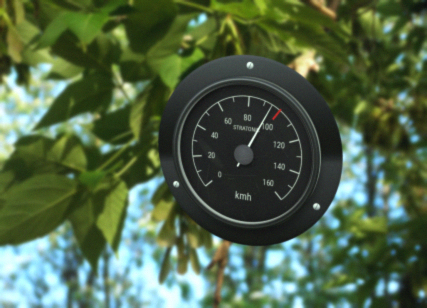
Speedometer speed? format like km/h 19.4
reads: km/h 95
